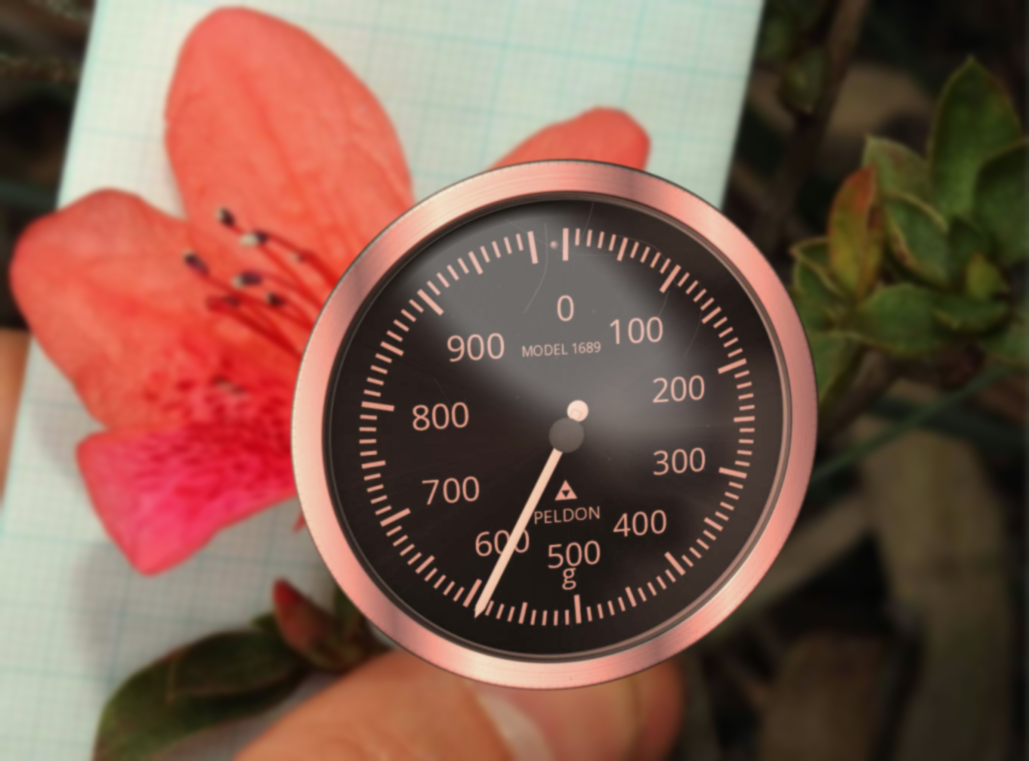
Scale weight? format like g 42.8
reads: g 590
